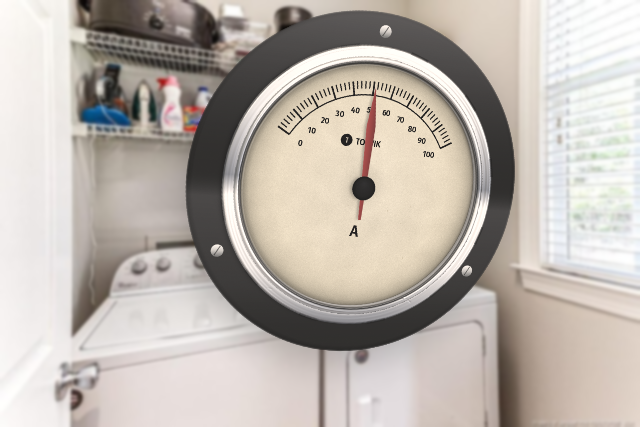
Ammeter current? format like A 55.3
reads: A 50
